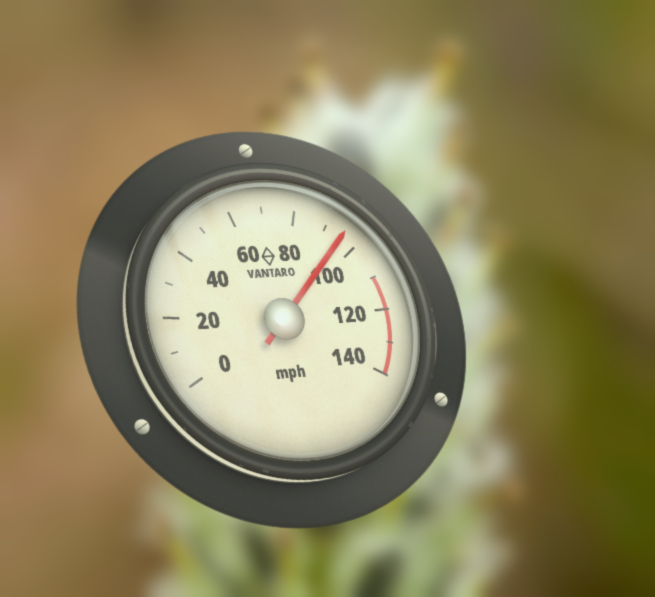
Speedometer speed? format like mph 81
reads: mph 95
